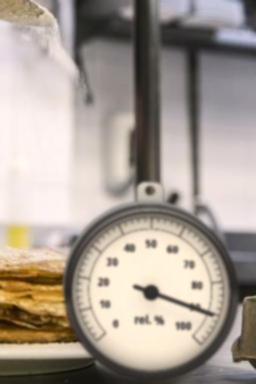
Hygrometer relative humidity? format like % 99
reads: % 90
